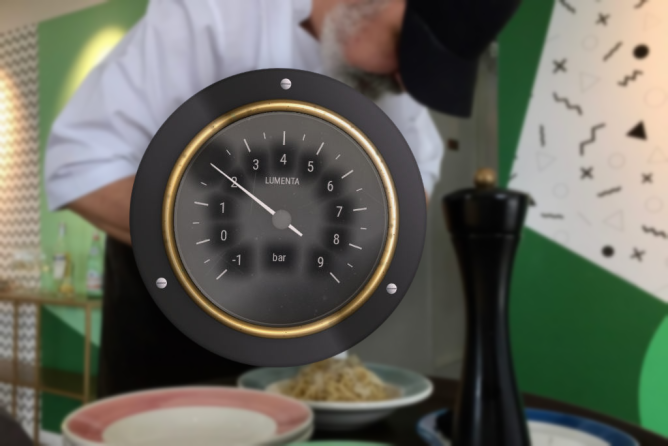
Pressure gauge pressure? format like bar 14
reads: bar 2
